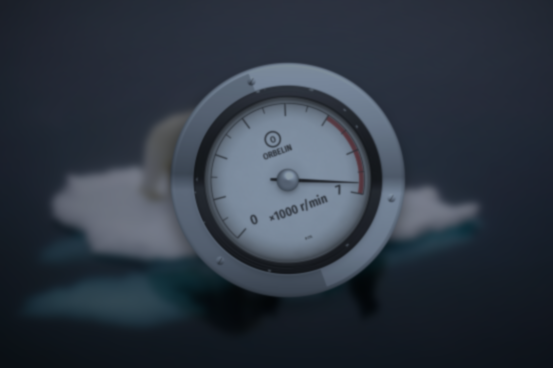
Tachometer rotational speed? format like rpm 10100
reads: rpm 6750
